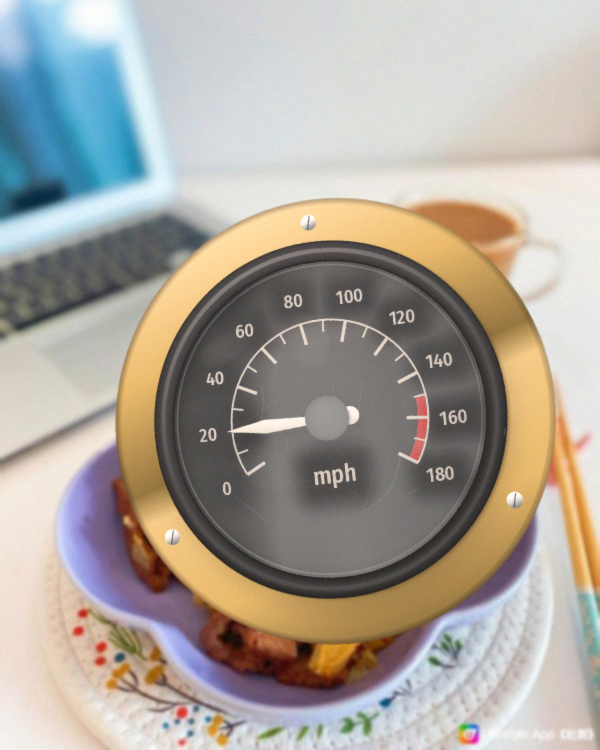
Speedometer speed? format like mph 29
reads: mph 20
